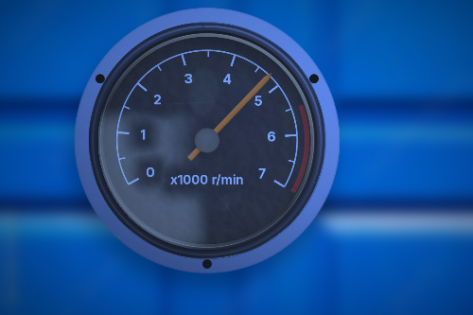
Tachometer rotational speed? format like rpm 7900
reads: rpm 4750
